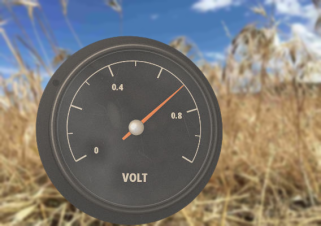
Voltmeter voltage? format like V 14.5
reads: V 0.7
